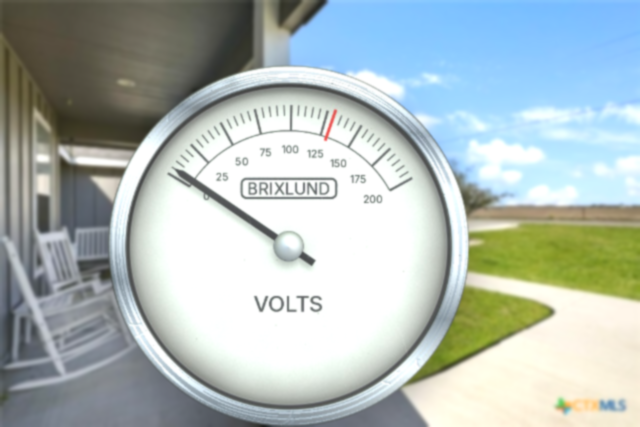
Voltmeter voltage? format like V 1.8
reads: V 5
